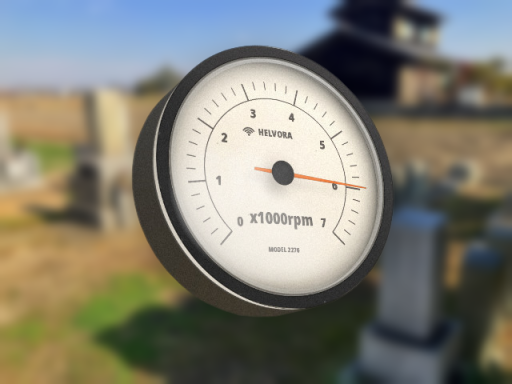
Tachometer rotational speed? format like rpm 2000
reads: rpm 6000
